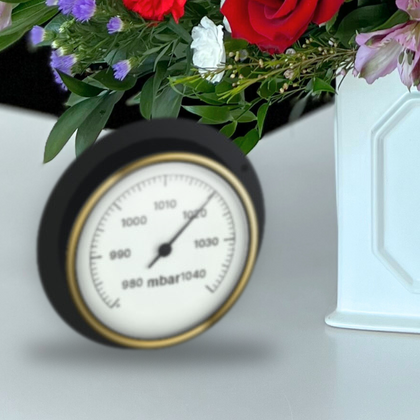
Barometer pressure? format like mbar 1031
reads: mbar 1020
